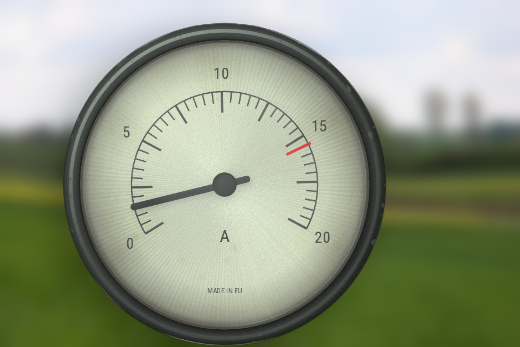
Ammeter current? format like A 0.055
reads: A 1.5
